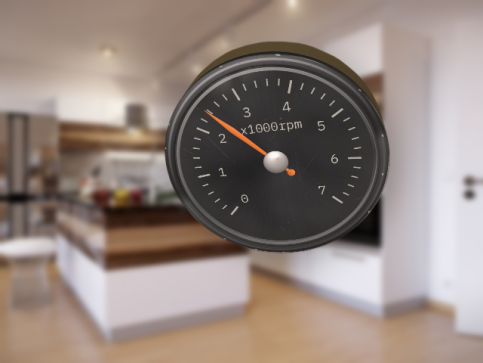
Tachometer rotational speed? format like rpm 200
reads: rpm 2400
